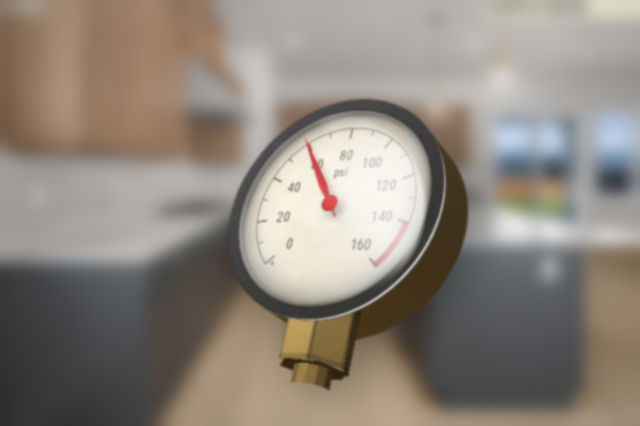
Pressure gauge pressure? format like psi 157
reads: psi 60
